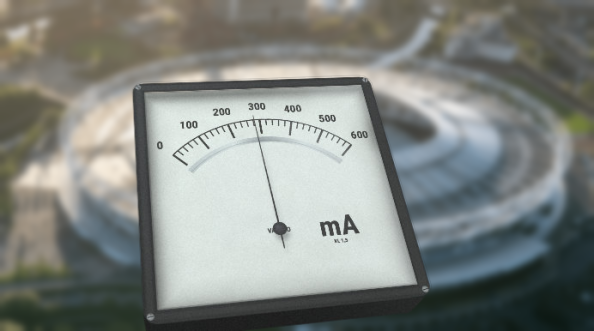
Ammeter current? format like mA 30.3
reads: mA 280
